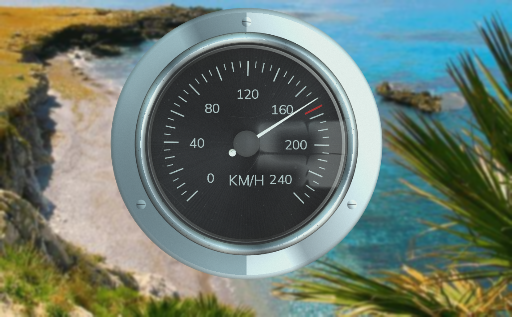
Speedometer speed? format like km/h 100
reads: km/h 170
